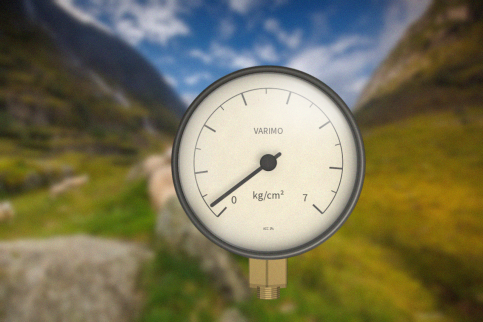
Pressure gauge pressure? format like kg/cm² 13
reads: kg/cm² 0.25
